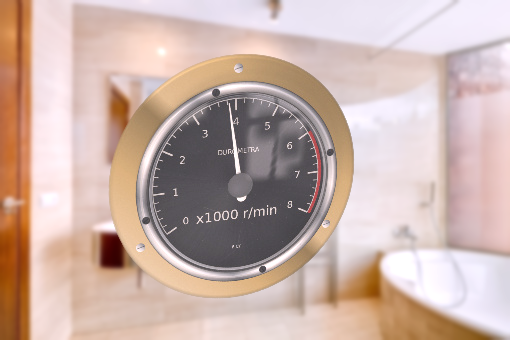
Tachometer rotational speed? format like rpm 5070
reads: rpm 3800
